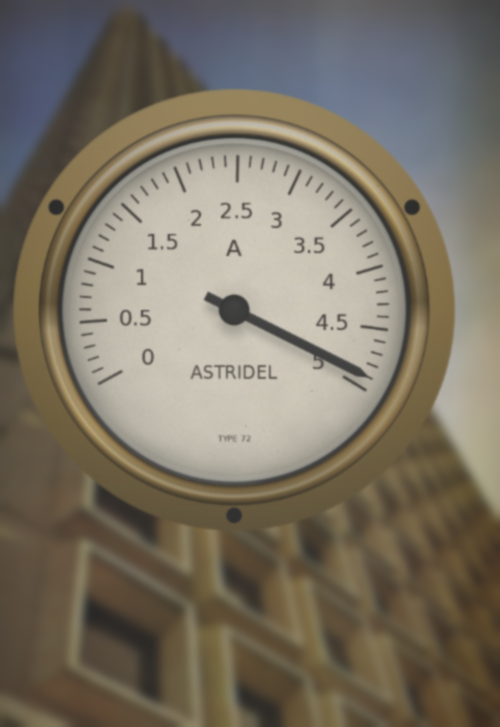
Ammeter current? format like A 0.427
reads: A 4.9
